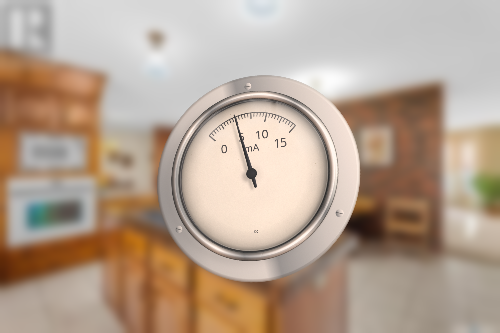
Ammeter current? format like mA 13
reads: mA 5
